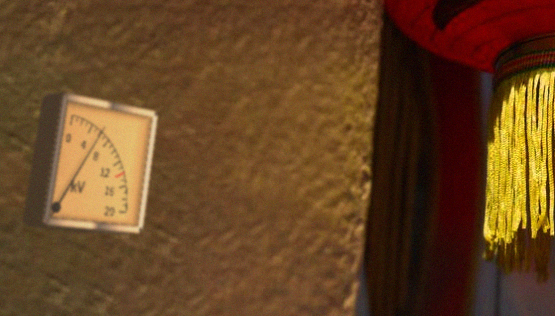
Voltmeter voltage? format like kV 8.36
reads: kV 6
